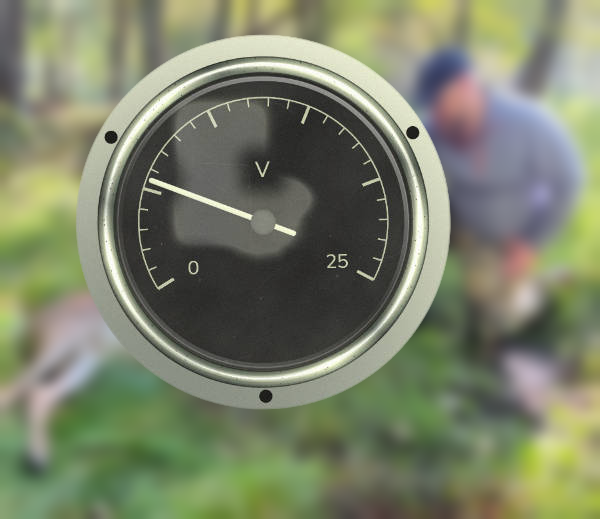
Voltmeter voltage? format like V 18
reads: V 5.5
